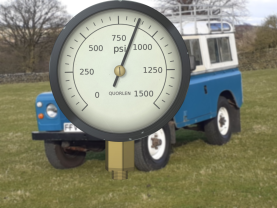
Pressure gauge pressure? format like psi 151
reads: psi 875
